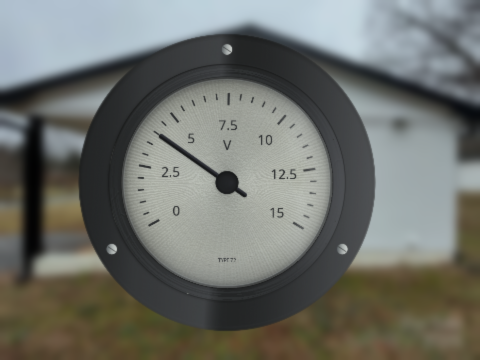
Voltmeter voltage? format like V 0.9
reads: V 4
